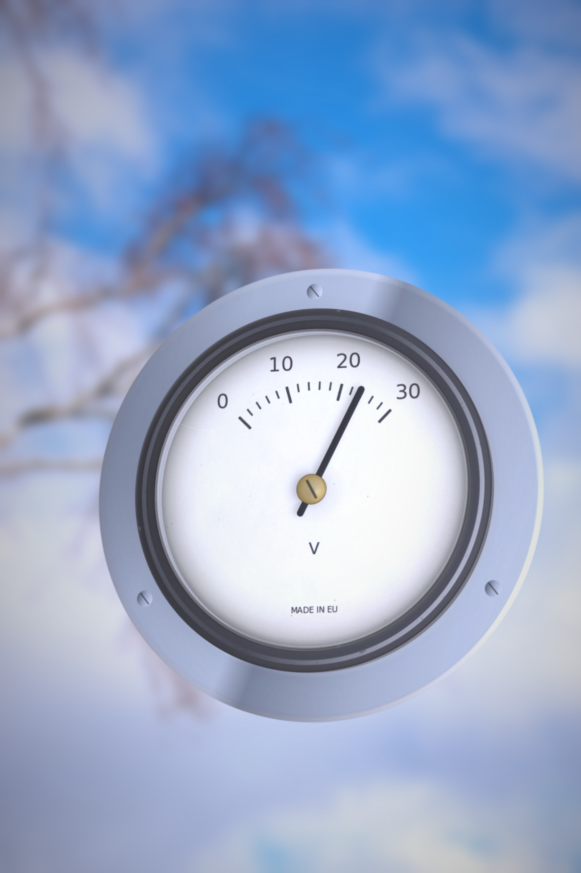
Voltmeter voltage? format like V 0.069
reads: V 24
